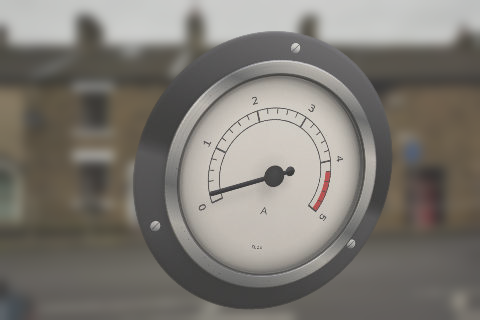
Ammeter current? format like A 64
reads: A 0.2
